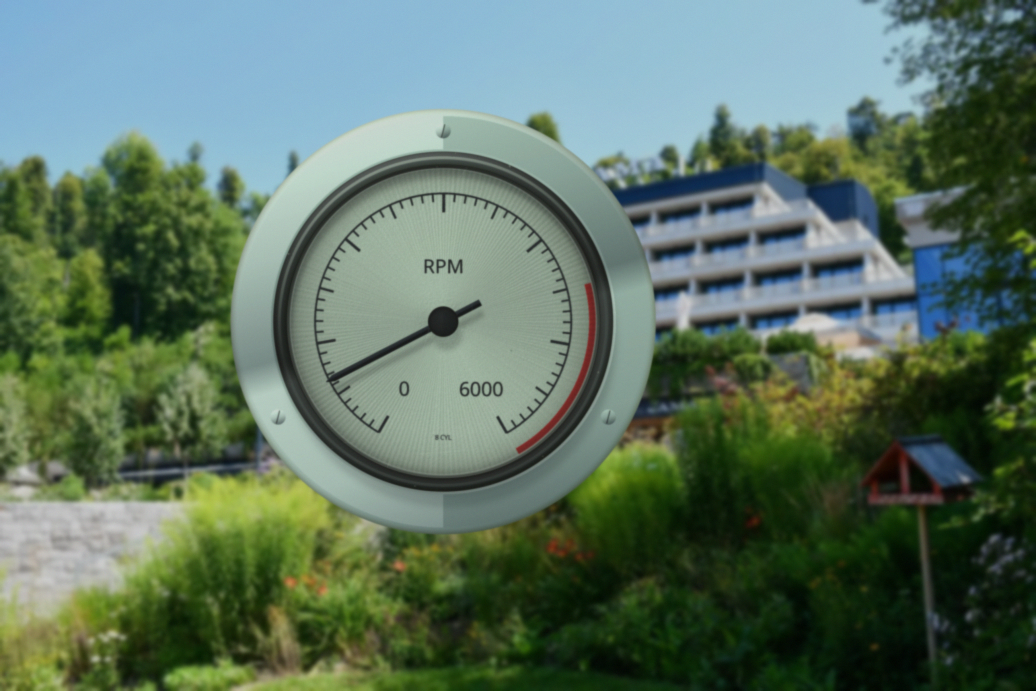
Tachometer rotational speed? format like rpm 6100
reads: rpm 650
